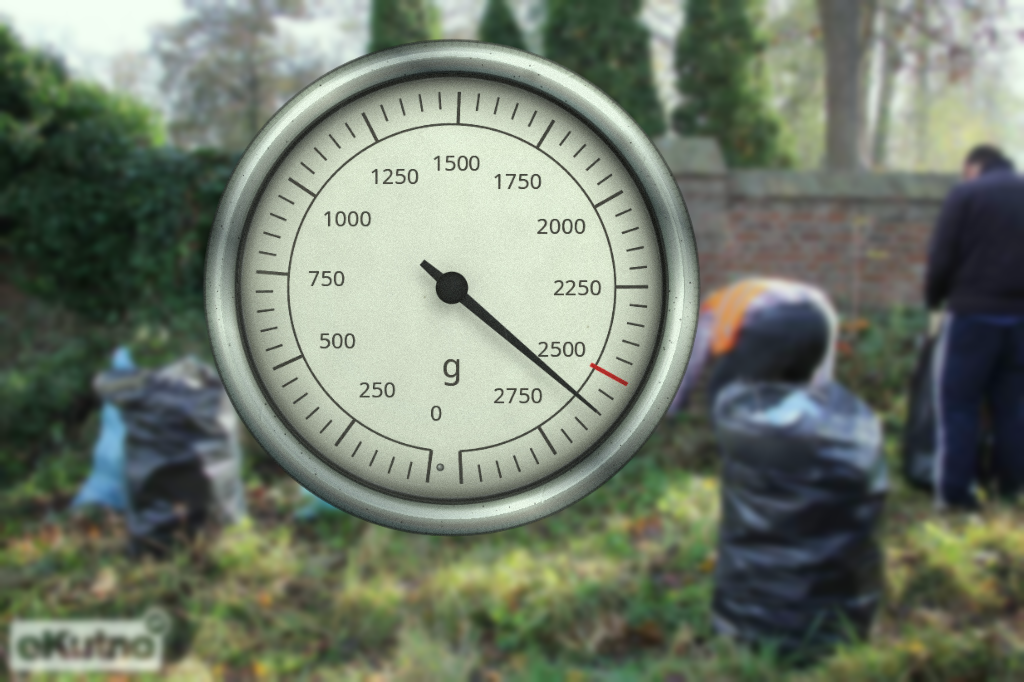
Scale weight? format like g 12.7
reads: g 2600
